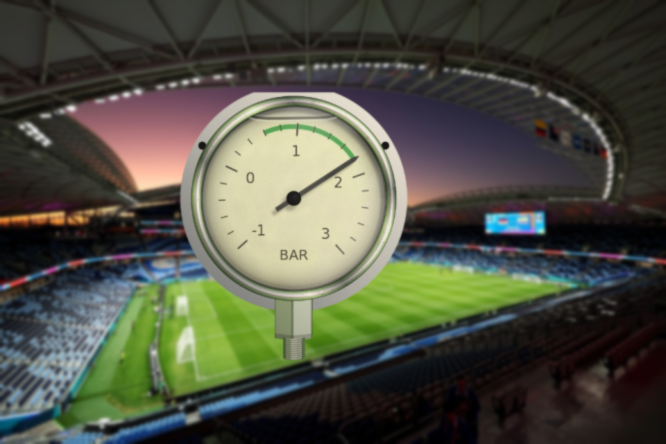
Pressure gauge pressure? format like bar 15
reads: bar 1.8
